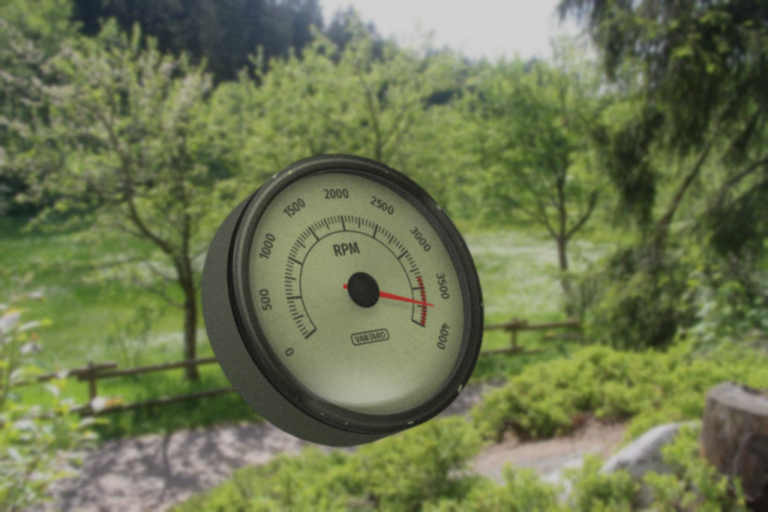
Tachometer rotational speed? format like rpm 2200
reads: rpm 3750
